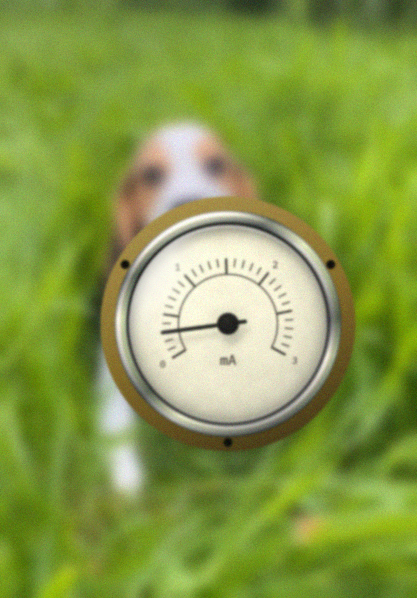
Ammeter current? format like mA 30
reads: mA 0.3
